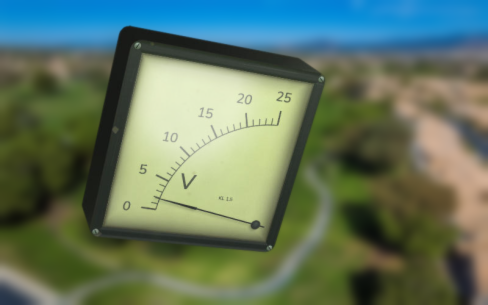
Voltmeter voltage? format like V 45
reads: V 2
